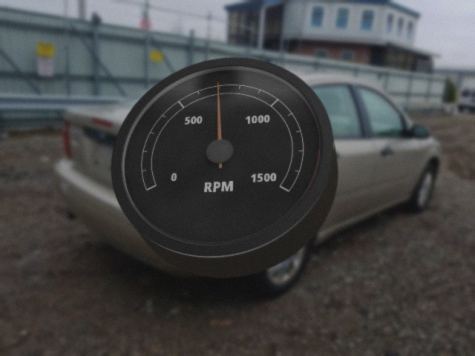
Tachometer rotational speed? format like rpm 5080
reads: rpm 700
